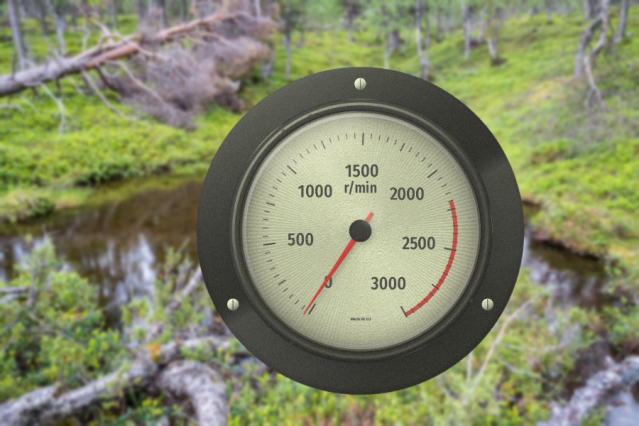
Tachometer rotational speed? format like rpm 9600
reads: rpm 25
